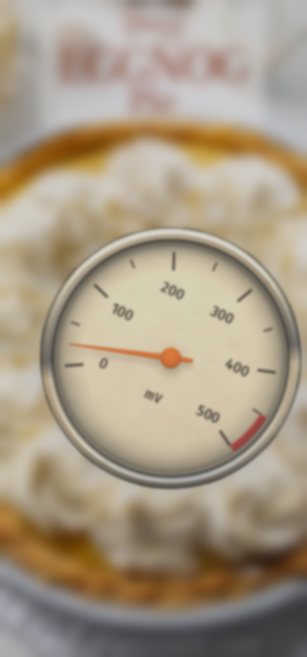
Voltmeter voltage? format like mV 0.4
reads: mV 25
